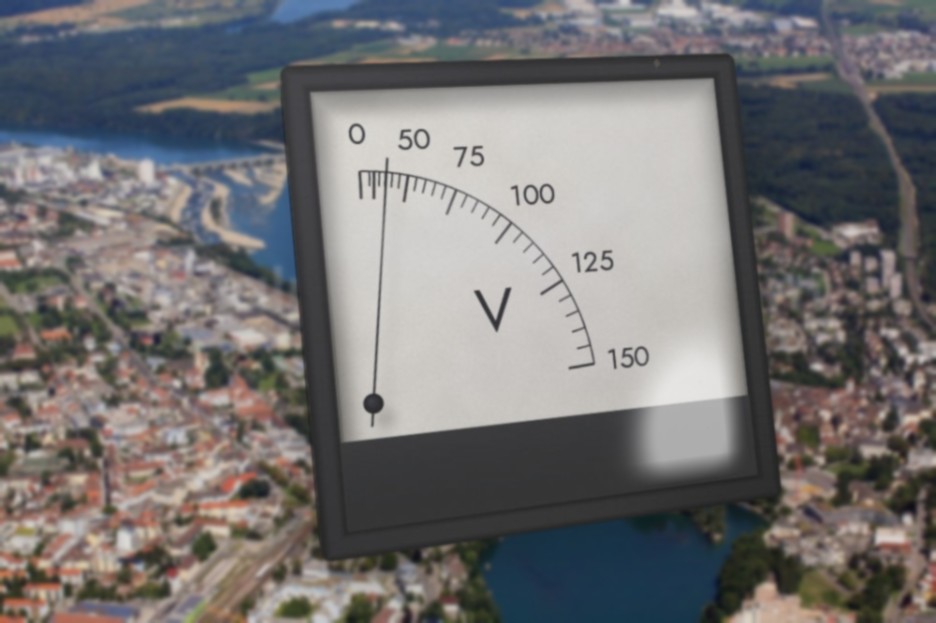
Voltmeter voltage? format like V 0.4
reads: V 35
